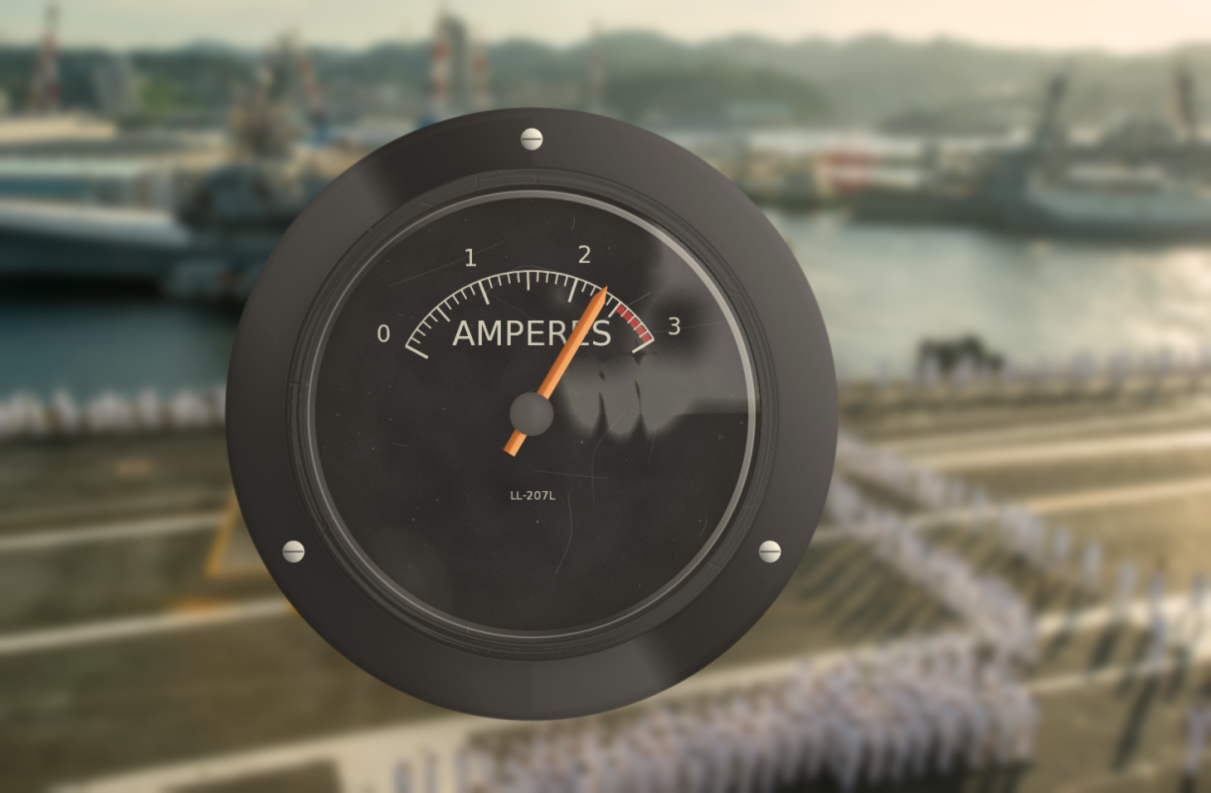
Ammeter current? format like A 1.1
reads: A 2.3
